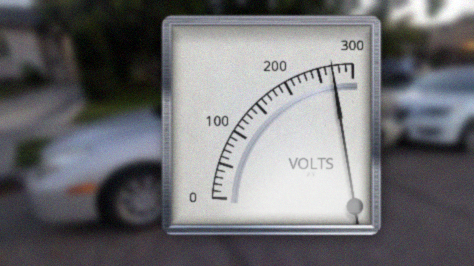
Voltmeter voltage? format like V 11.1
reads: V 270
